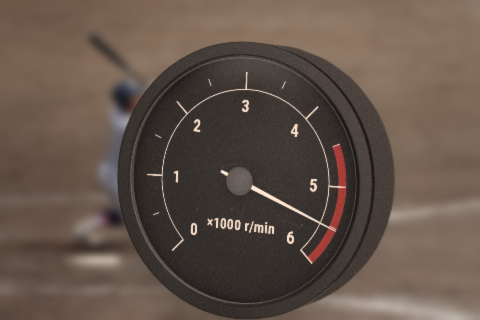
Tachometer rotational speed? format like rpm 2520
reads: rpm 5500
